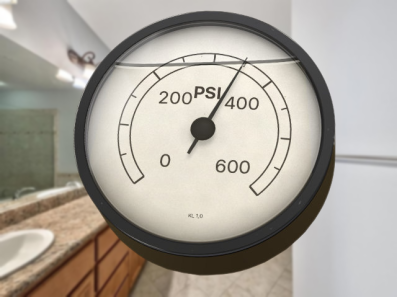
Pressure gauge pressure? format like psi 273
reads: psi 350
